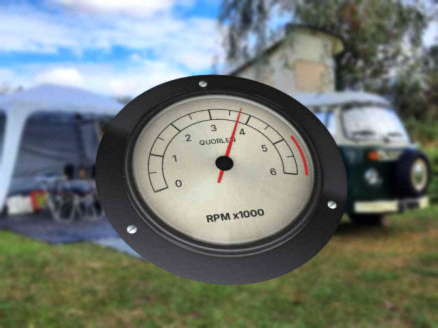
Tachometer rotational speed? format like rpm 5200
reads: rpm 3750
